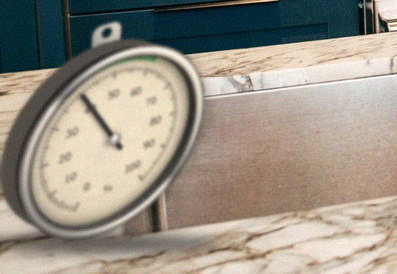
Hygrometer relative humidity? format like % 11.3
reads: % 40
